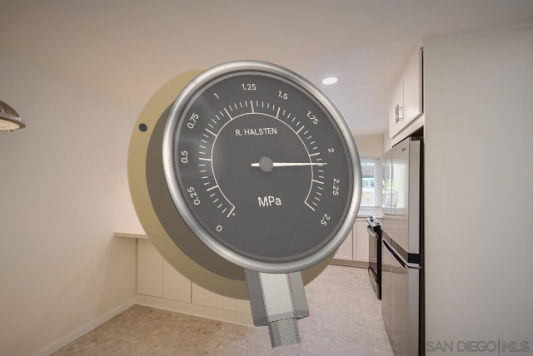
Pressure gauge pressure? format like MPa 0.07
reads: MPa 2.1
